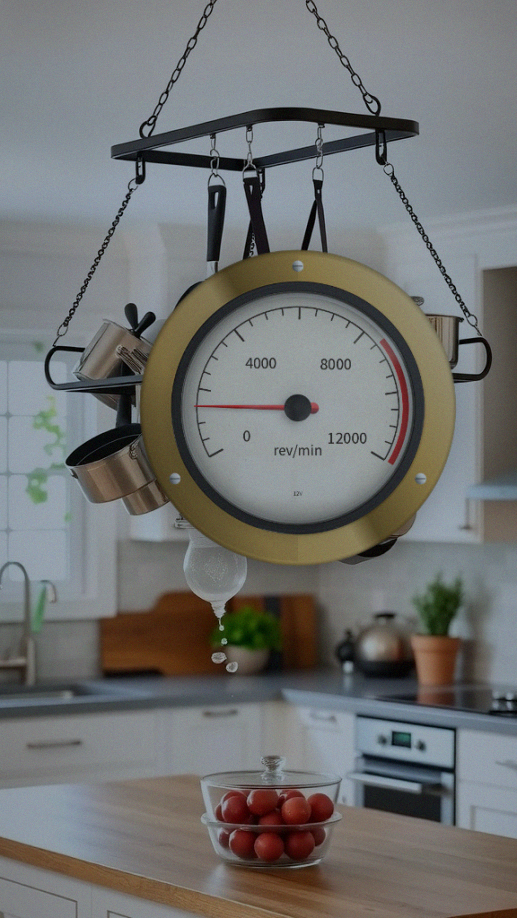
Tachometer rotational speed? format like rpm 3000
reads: rpm 1500
